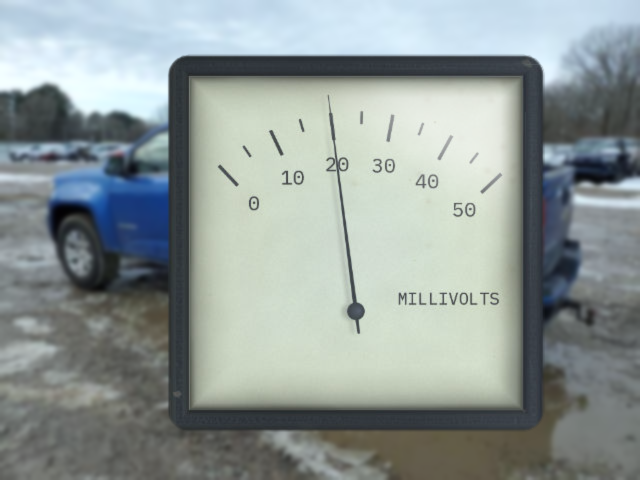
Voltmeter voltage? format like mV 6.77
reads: mV 20
